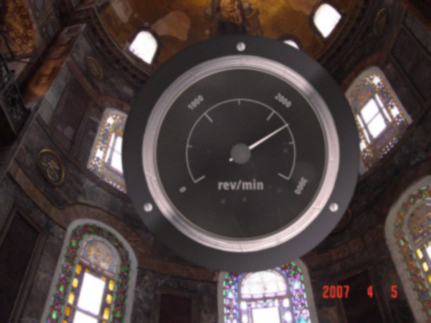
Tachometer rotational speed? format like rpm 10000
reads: rpm 2250
